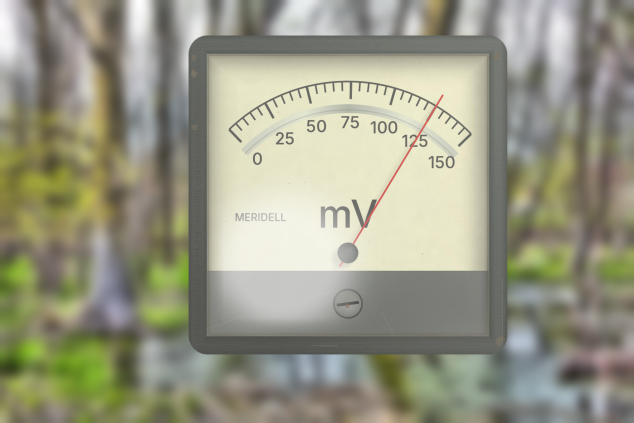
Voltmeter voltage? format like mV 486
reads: mV 125
